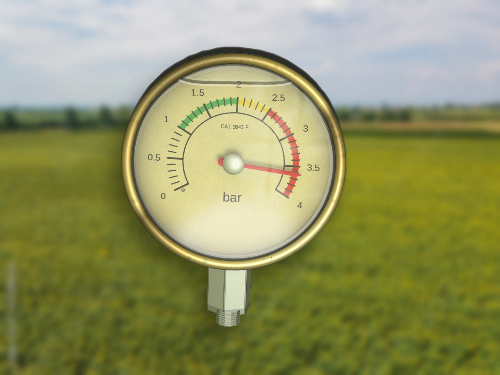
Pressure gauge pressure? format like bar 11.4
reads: bar 3.6
